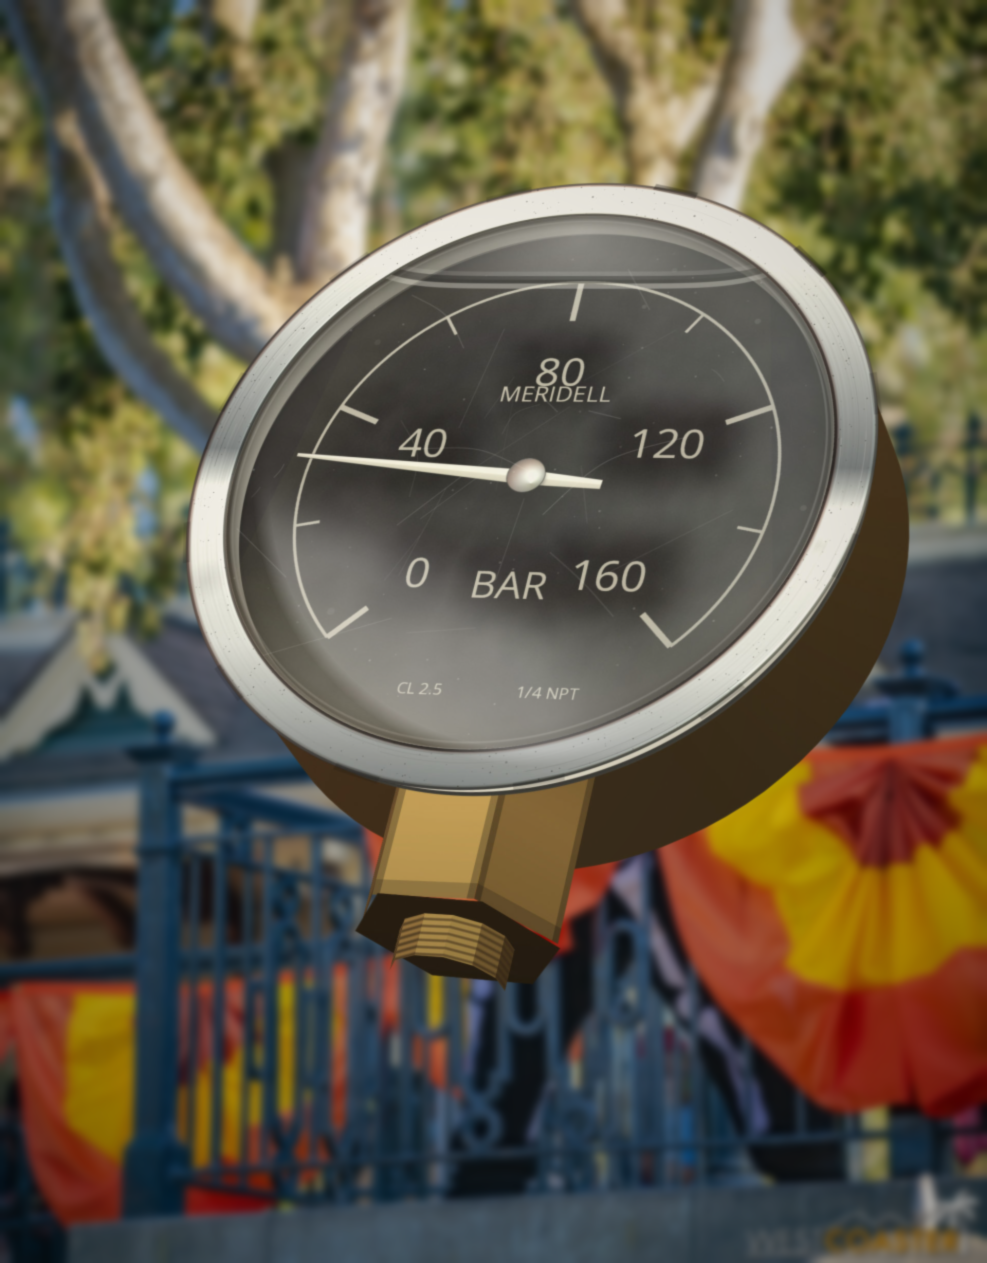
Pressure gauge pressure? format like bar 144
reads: bar 30
